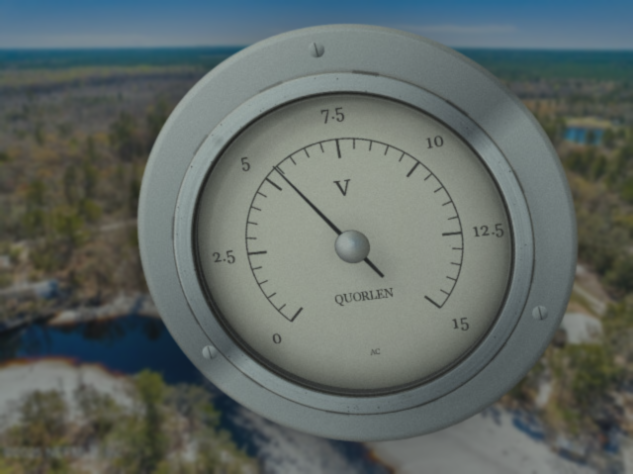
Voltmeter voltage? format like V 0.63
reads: V 5.5
